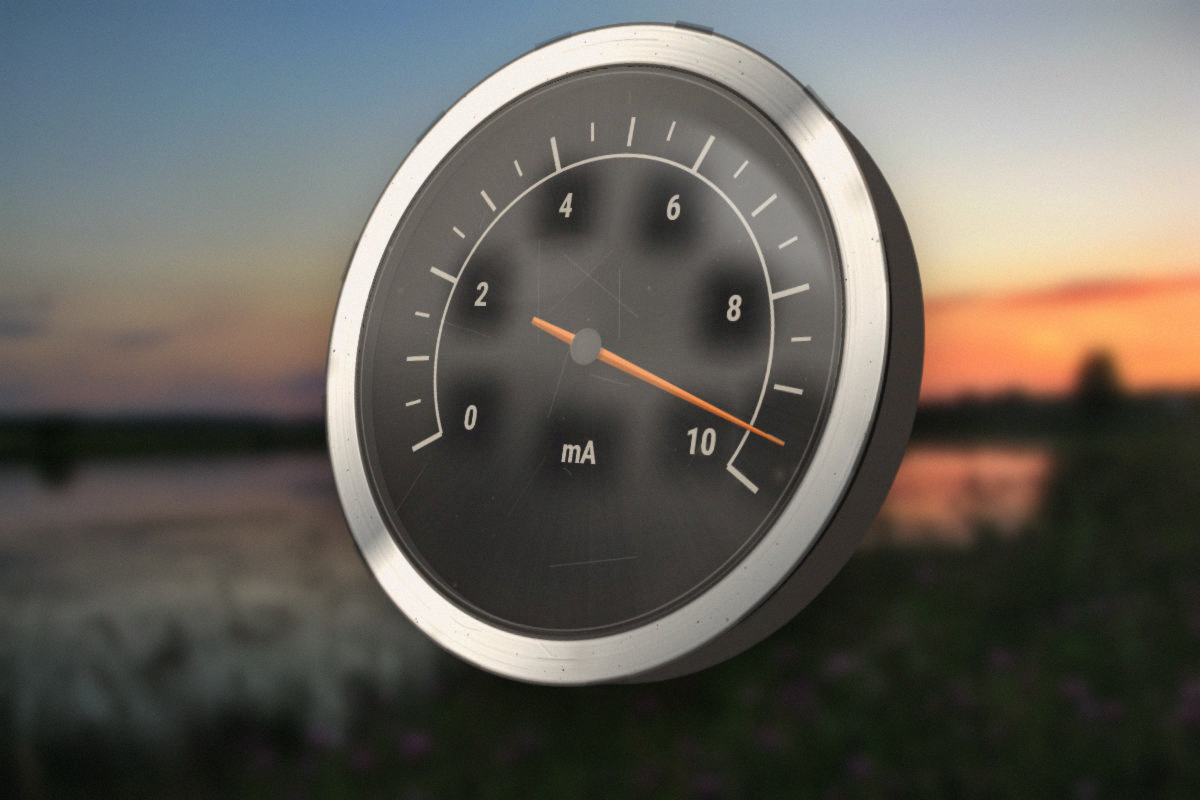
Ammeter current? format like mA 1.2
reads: mA 9.5
